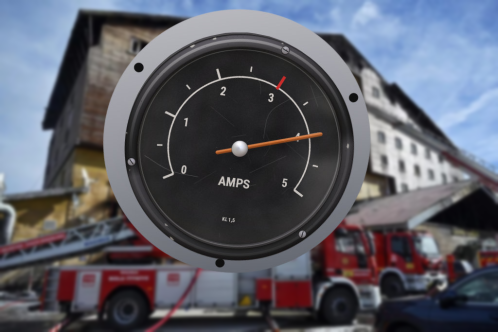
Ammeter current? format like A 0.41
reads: A 4
